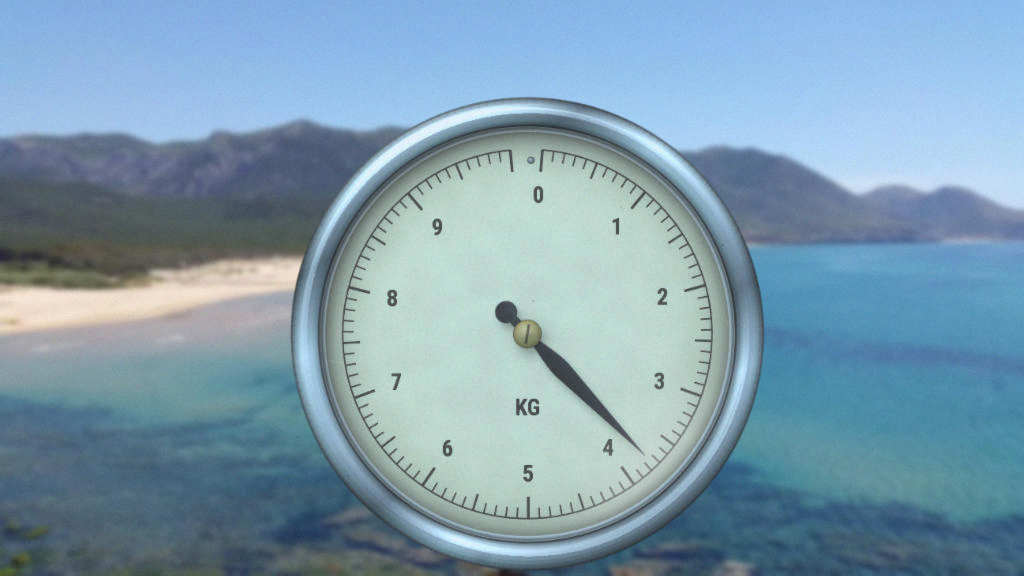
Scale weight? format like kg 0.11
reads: kg 3.75
